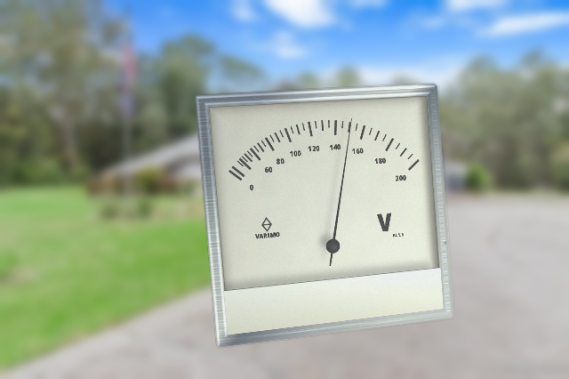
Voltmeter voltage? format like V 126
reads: V 150
